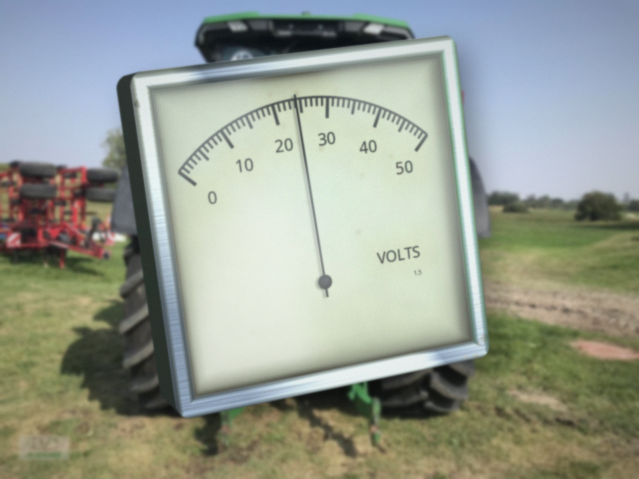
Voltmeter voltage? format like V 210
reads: V 24
